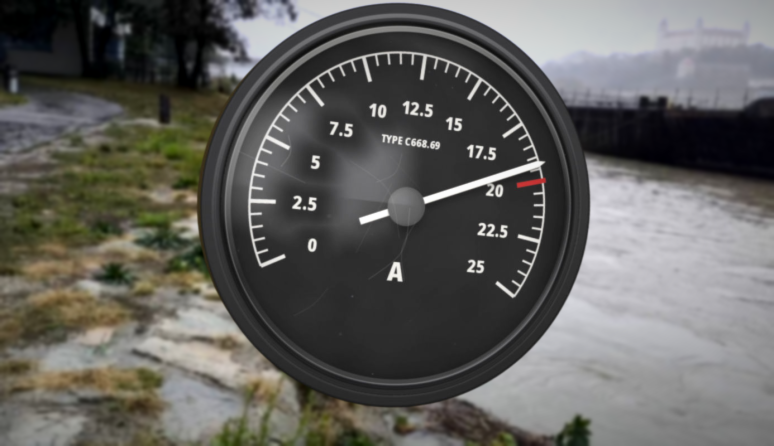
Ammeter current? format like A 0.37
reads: A 19.25
